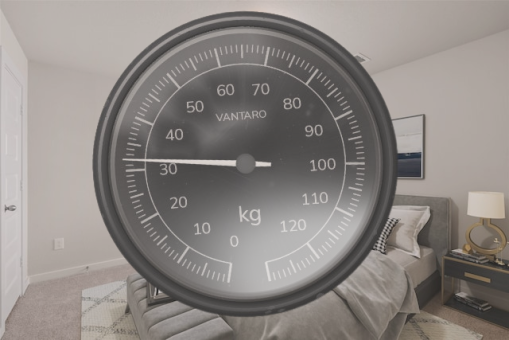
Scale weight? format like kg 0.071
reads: kg 32
